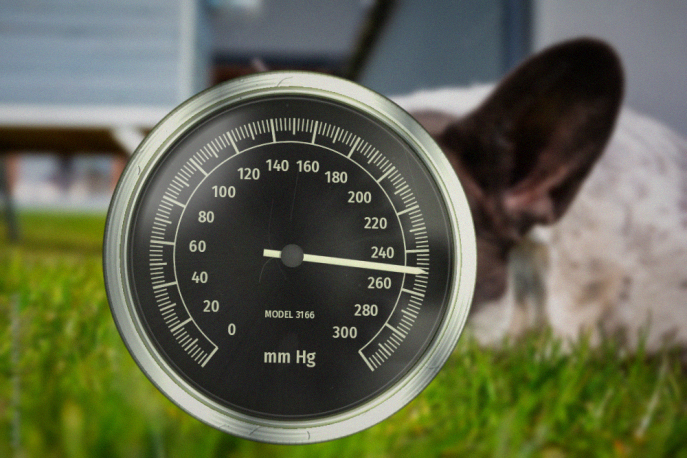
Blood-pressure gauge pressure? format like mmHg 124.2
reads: mmHg 250
